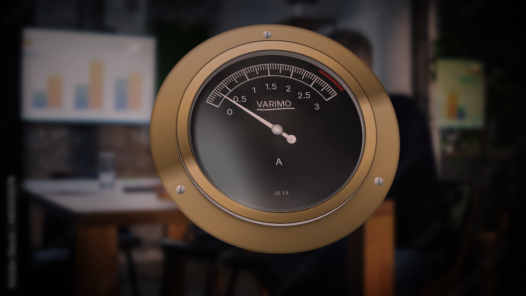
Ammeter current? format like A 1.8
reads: A 0.25
